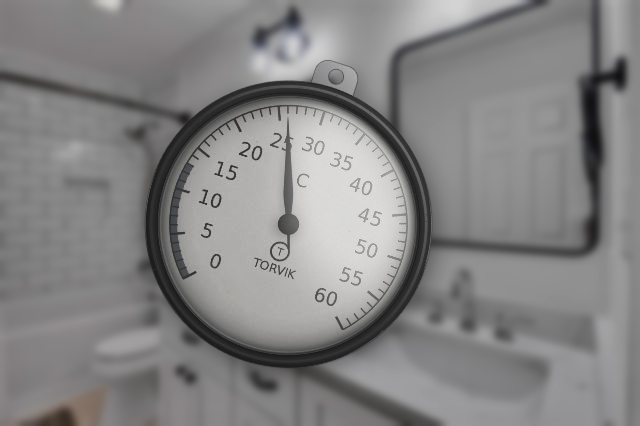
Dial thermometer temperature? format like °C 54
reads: °C 26
